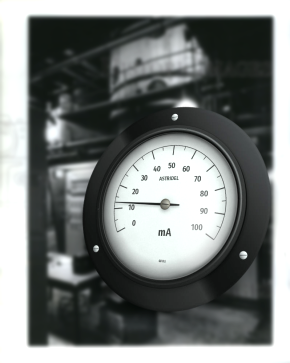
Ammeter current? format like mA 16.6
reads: mA 12.5
